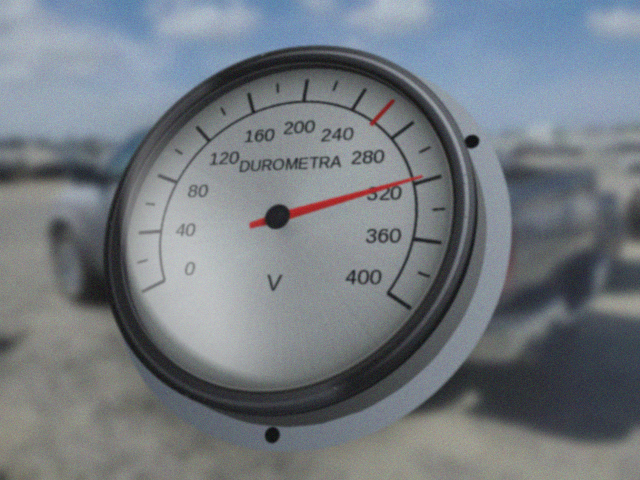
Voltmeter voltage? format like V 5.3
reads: V 320
